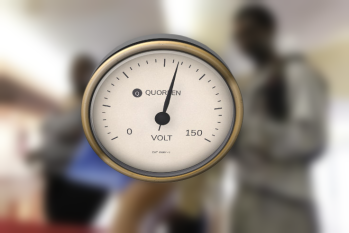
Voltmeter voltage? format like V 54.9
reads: V 82.5
